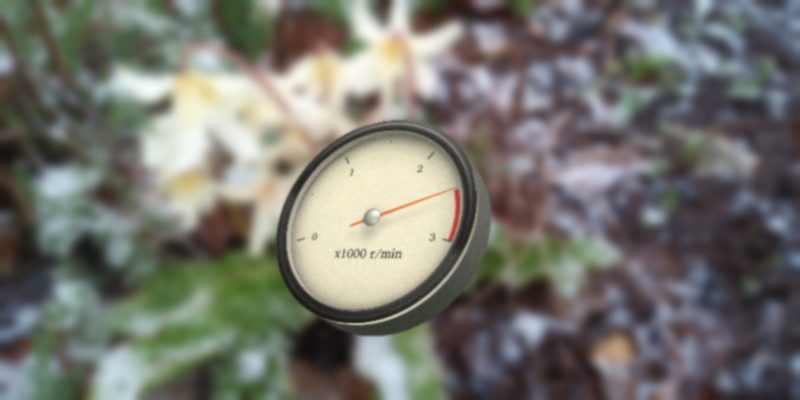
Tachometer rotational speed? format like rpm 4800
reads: rpm 2500
